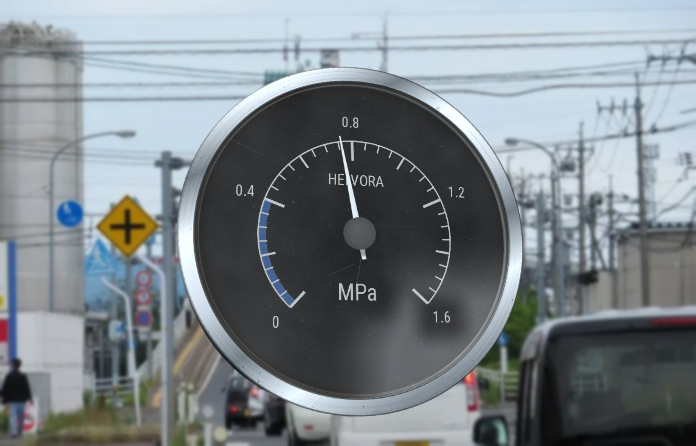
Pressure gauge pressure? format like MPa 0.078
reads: MPa 0.75
